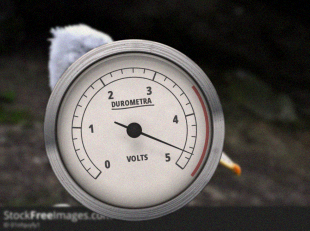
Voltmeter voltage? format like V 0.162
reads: V 4.7
